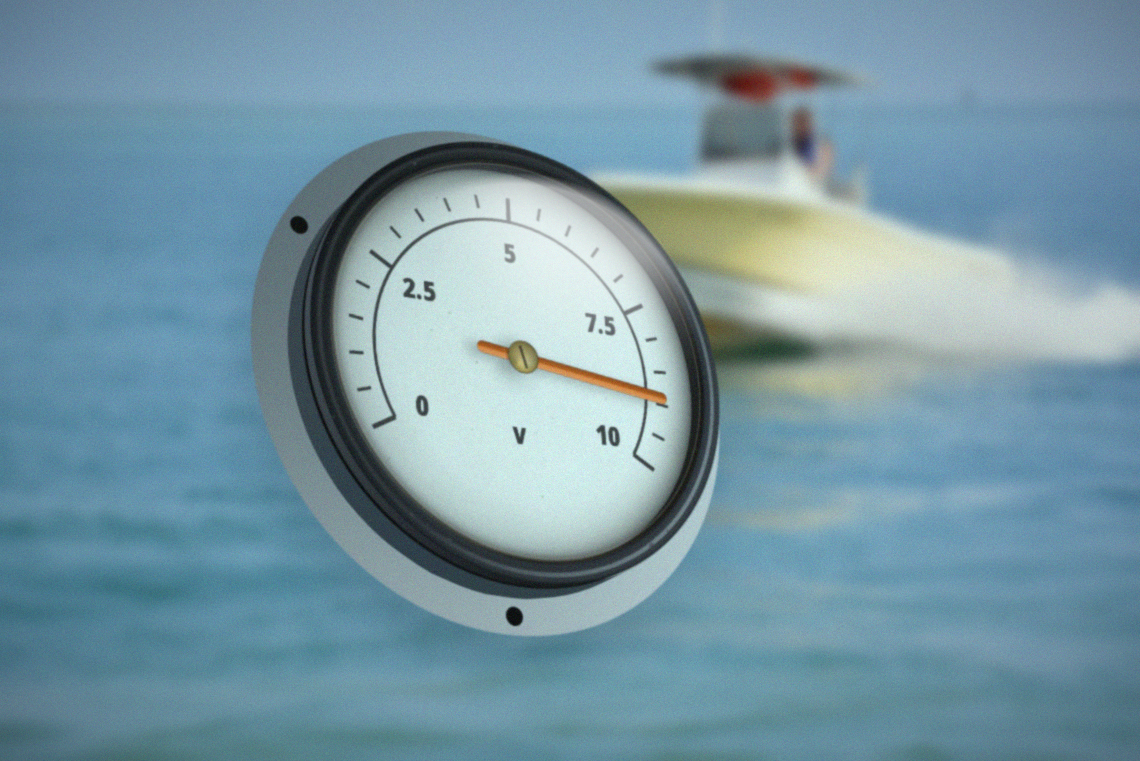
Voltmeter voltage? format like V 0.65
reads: V 9
